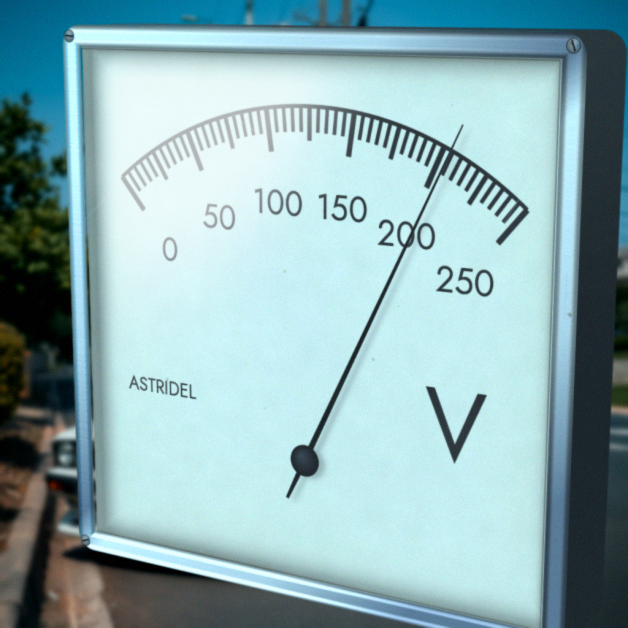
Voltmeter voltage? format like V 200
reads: V 205
